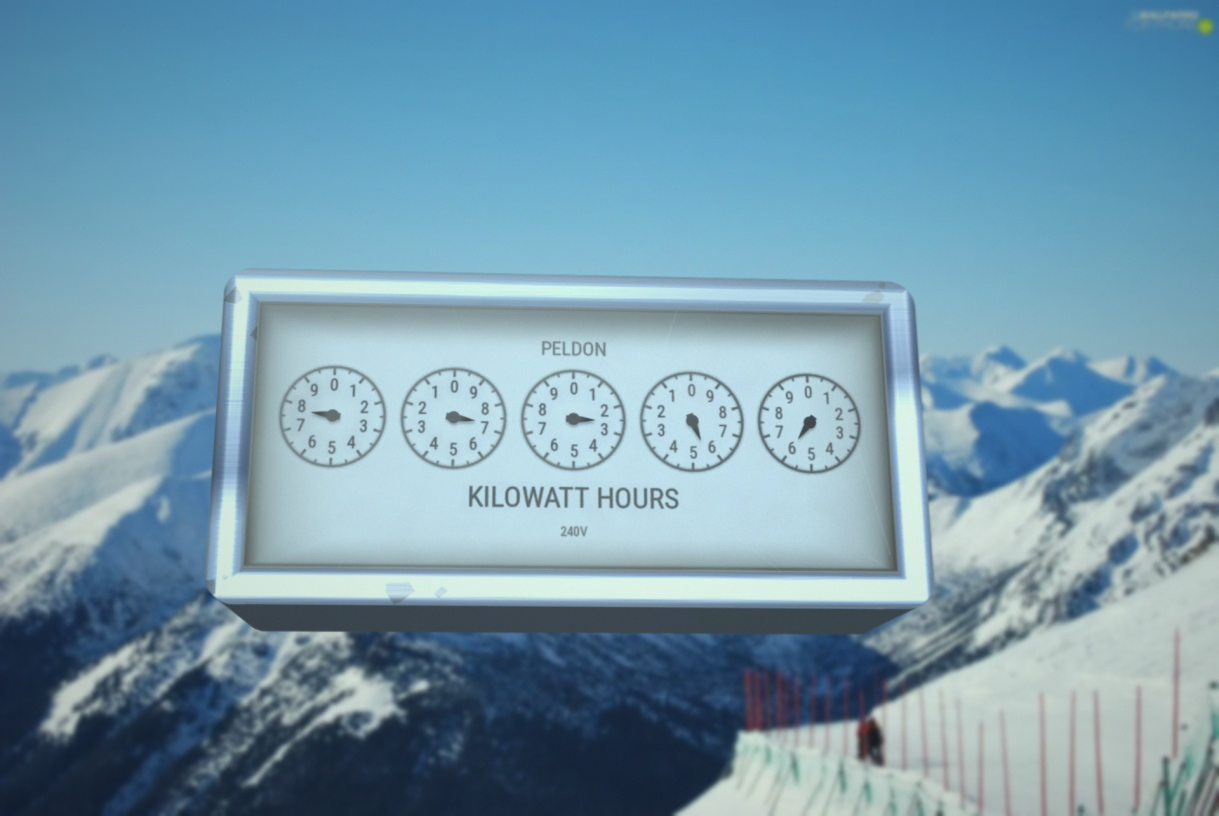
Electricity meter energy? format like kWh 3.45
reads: kWh 77256
